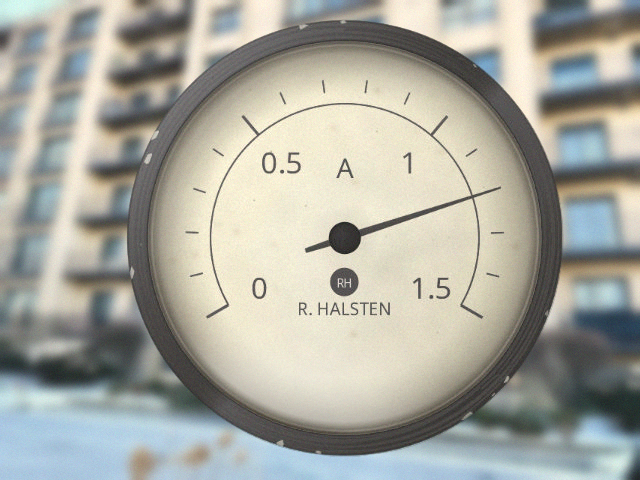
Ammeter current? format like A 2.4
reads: A 1.2
